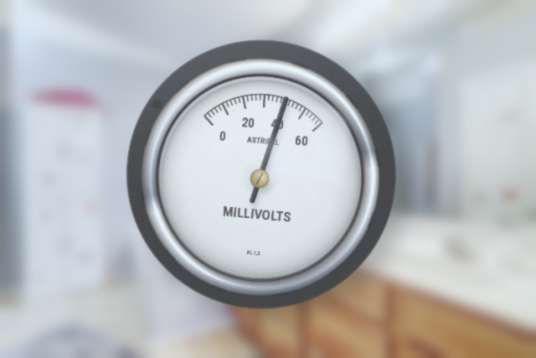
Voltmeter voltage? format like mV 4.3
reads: mV 40
